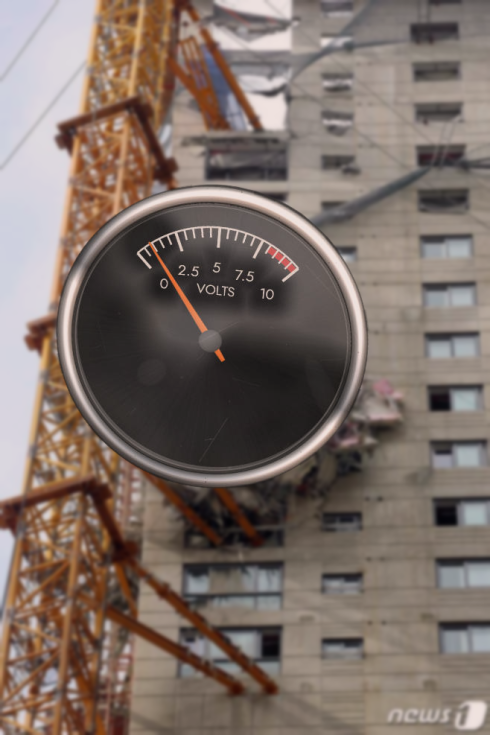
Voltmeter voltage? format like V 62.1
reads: V 1
